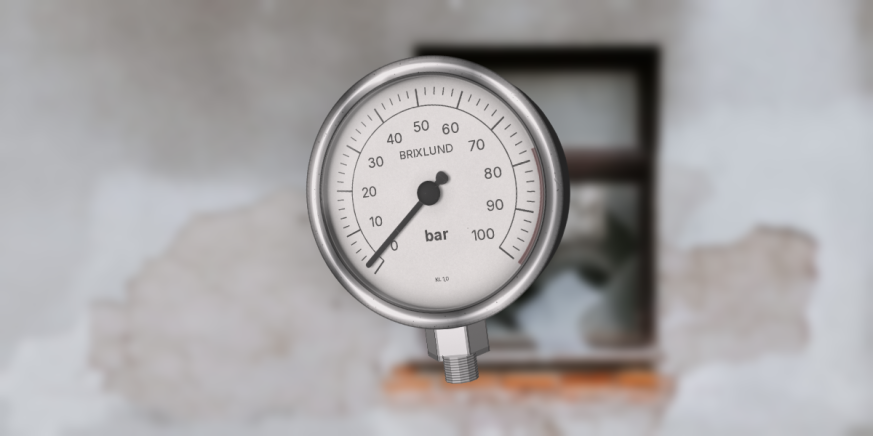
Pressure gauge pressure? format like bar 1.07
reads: bar 2
